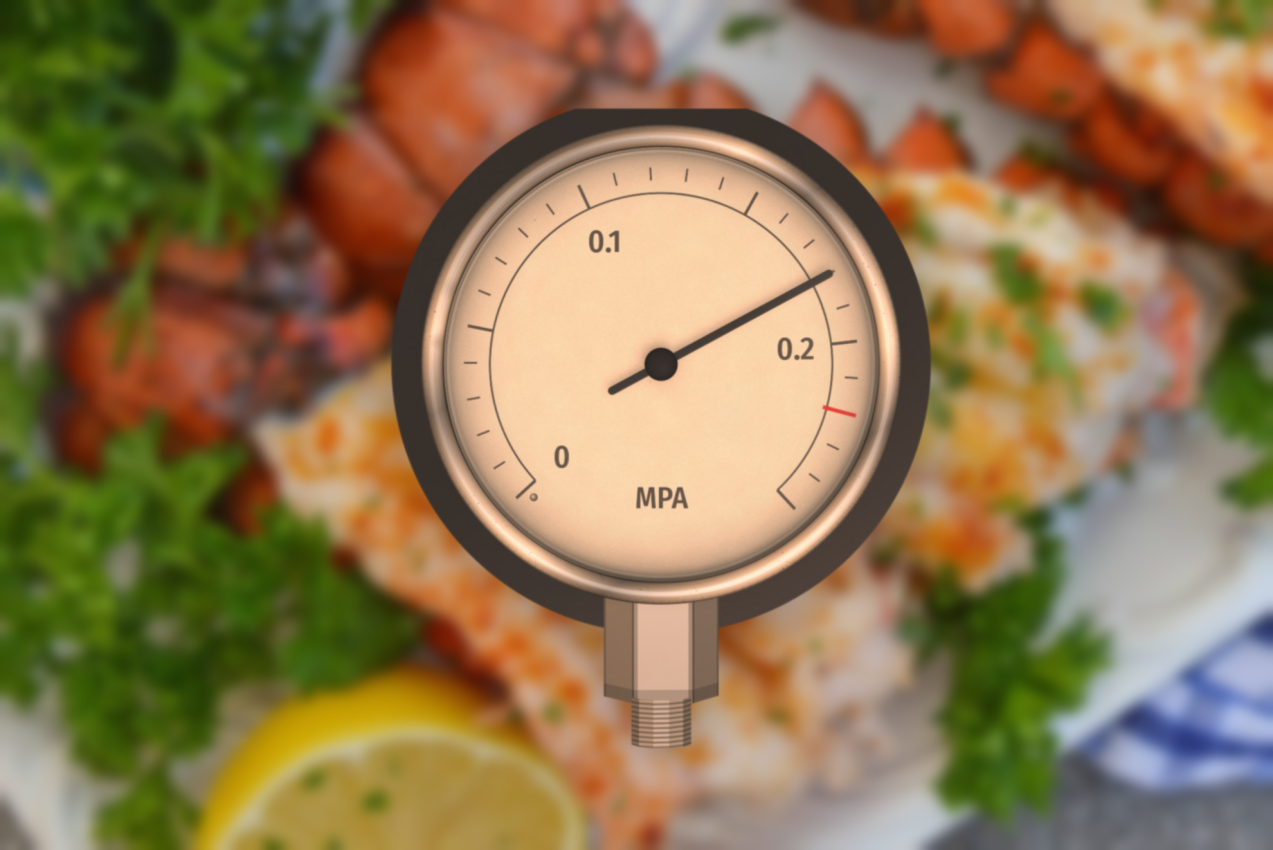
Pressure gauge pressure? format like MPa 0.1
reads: MPa 0.18
